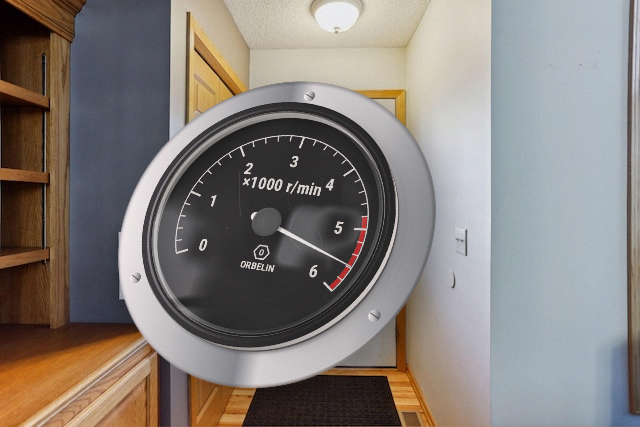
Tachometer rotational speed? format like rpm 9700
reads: rpm 5600
